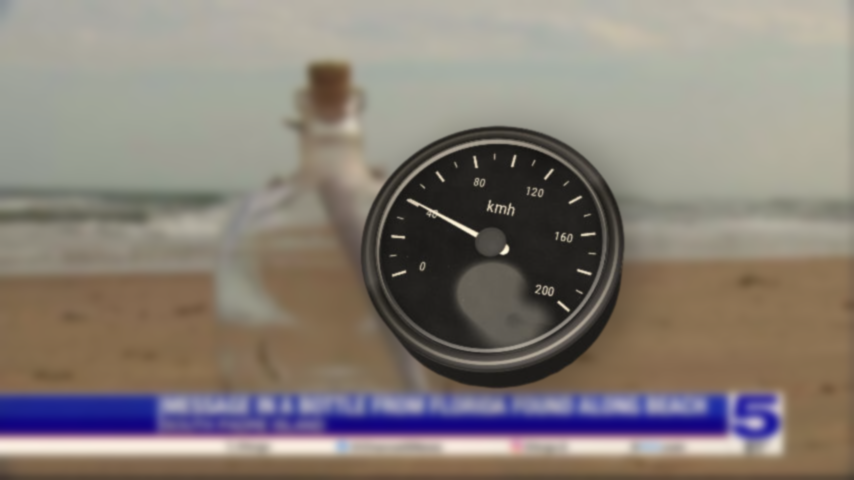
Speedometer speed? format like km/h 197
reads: km/h 40
